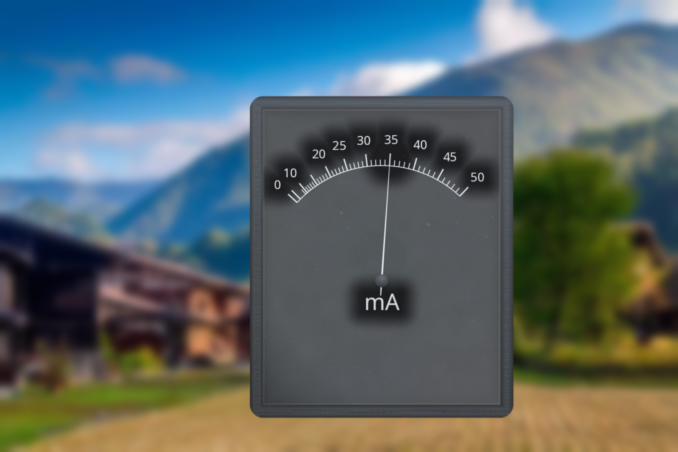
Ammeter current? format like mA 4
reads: mA 35
